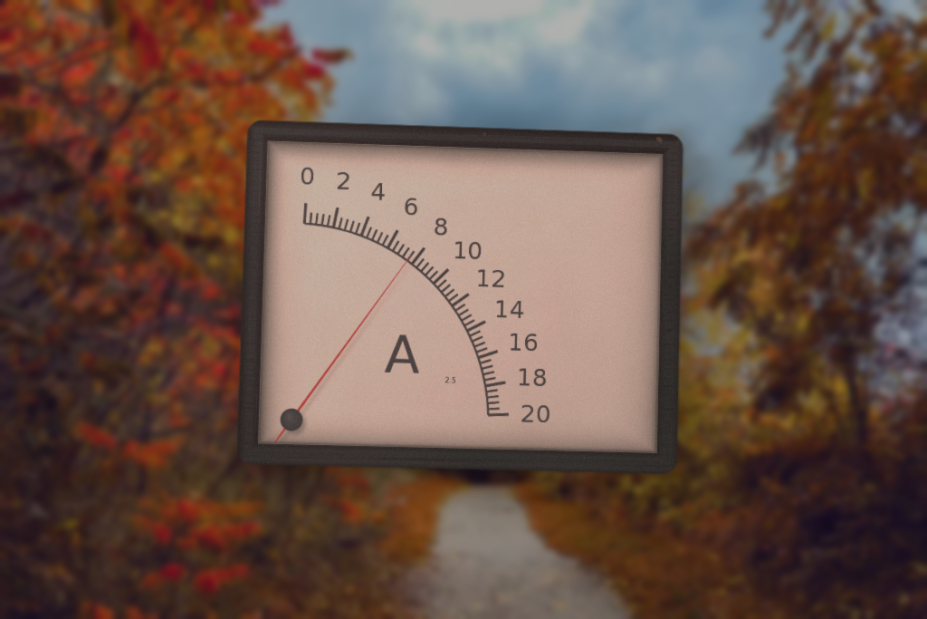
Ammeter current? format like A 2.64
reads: A 7.6
